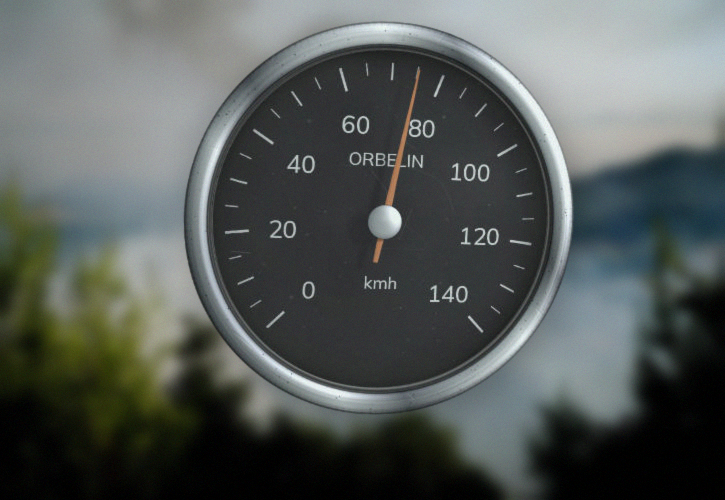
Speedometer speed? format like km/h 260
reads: km/h 75
